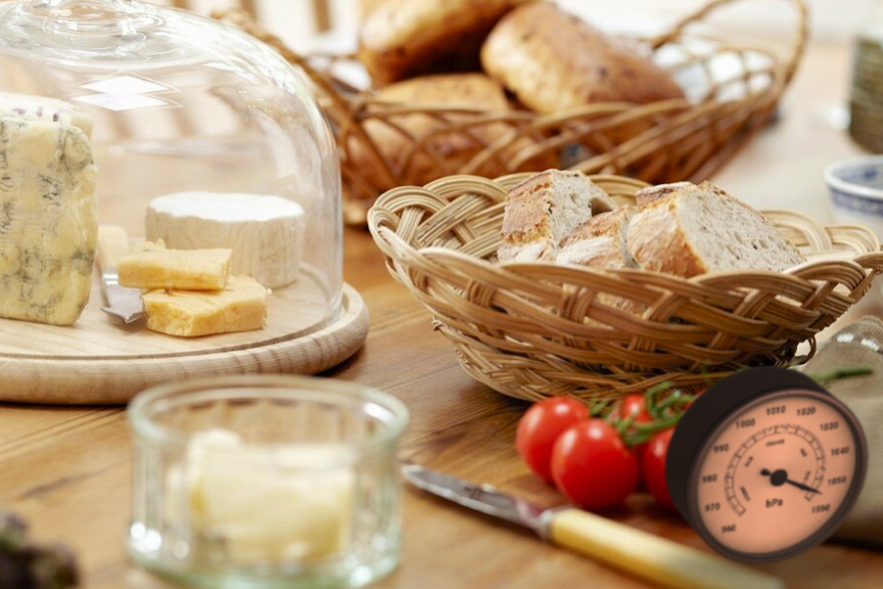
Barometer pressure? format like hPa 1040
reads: hPa 1055
